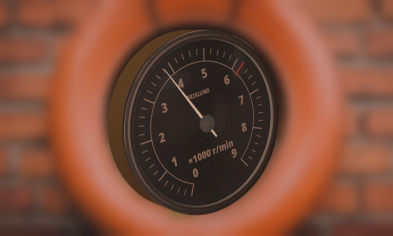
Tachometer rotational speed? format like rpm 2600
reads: rpm 3800
